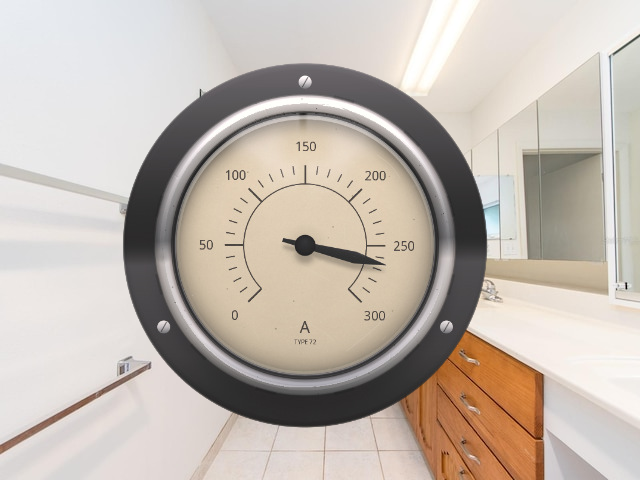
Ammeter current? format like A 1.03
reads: A 265
